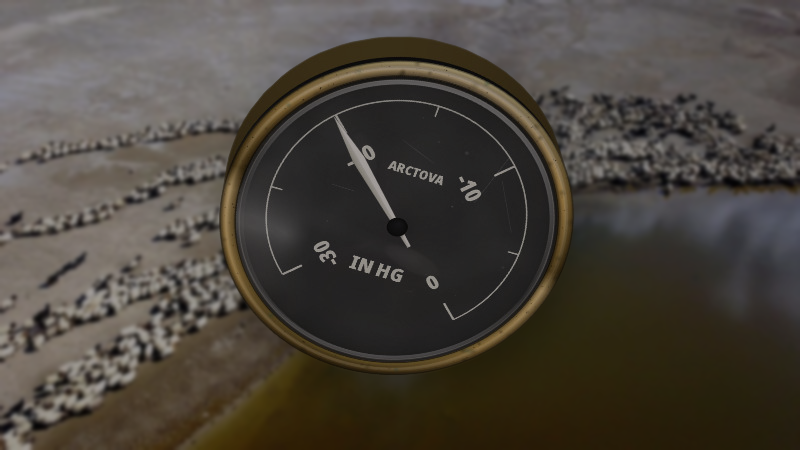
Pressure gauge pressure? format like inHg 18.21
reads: inHg -20
